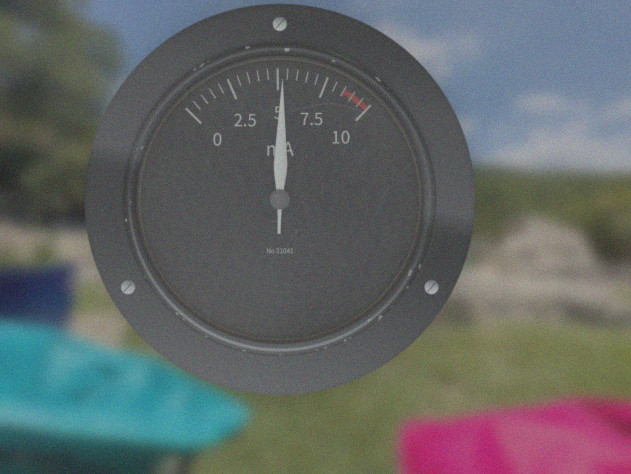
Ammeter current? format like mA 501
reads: mA 5.25
